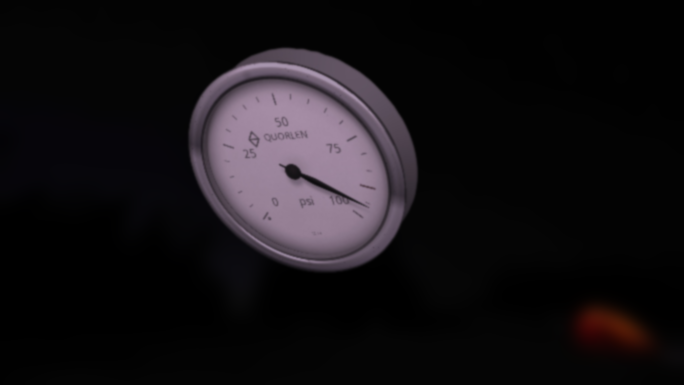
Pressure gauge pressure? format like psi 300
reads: psi 95
